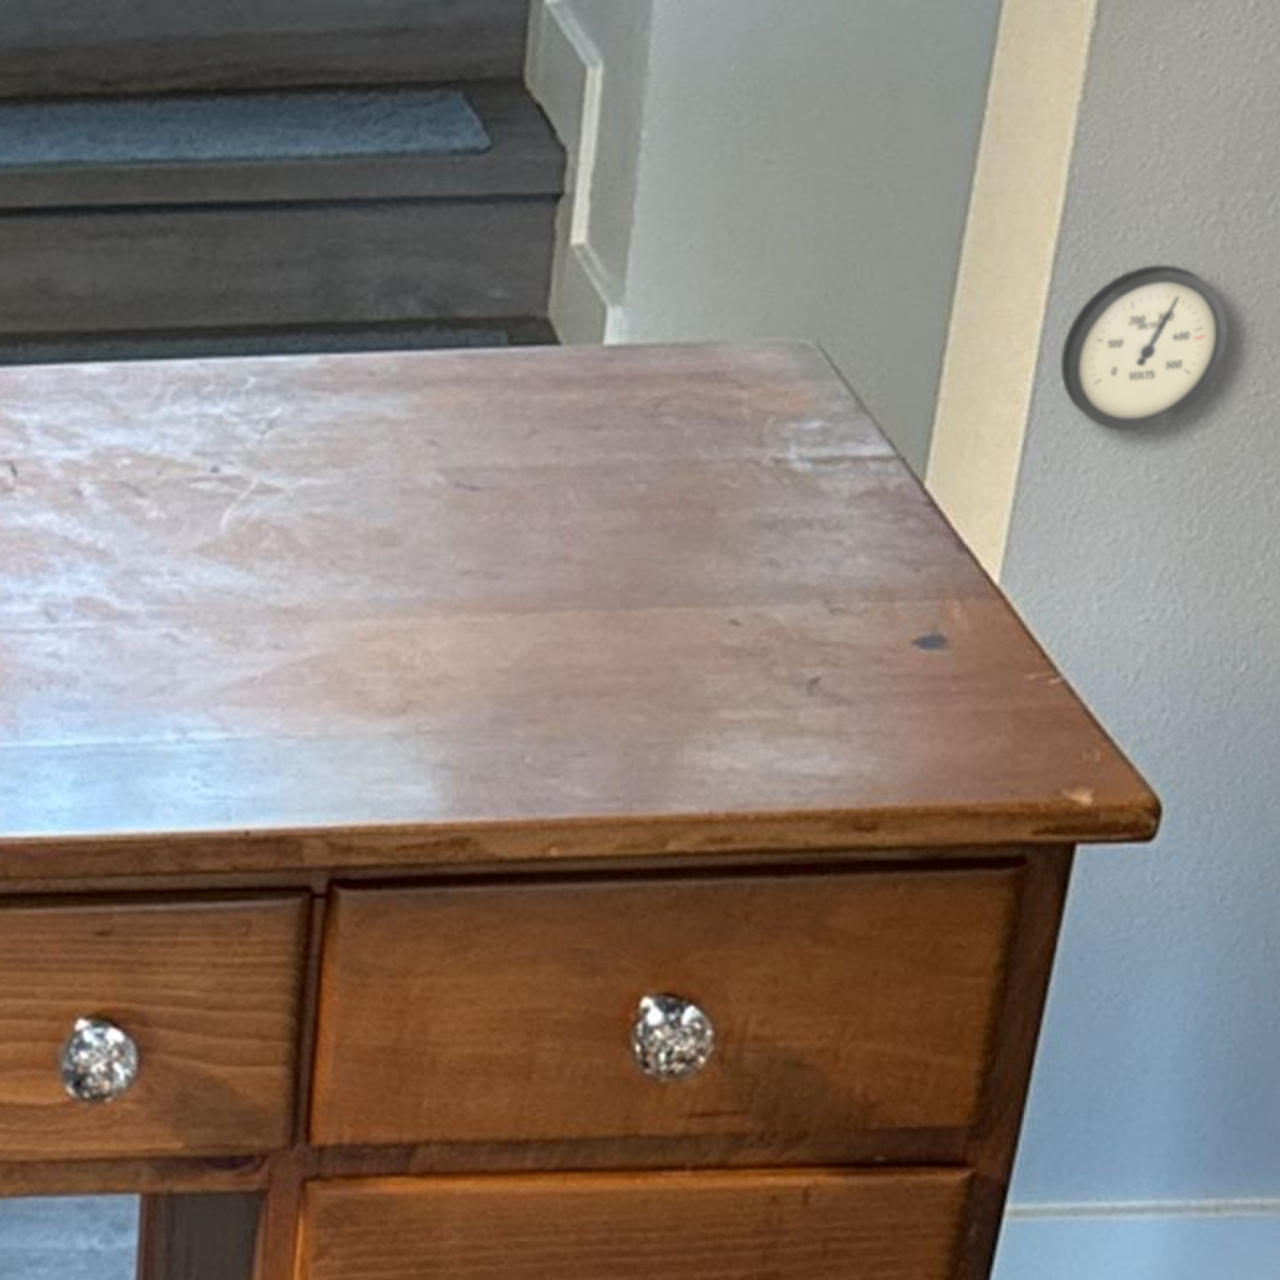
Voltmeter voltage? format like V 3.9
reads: V 300
